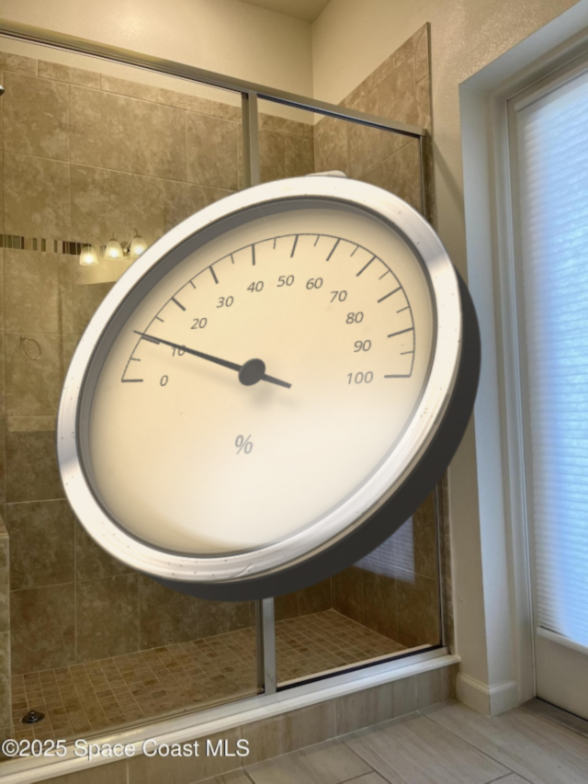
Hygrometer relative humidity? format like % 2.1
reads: % 10
